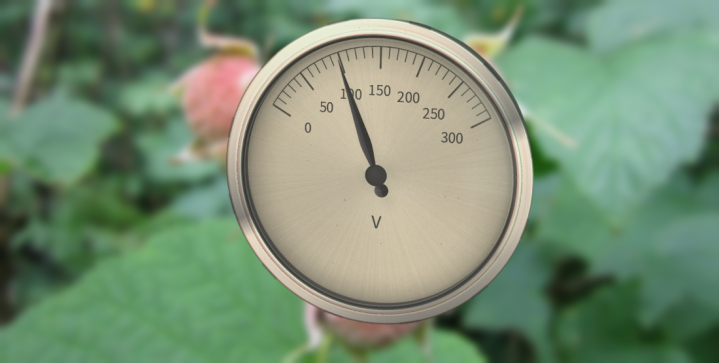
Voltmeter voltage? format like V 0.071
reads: V 100
